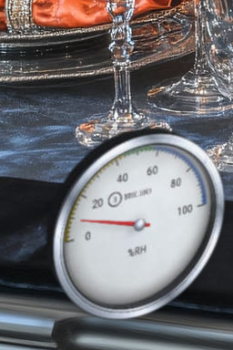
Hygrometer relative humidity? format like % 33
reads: % 10
